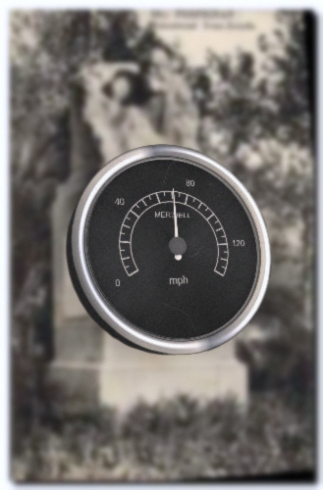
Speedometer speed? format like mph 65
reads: mph 70
